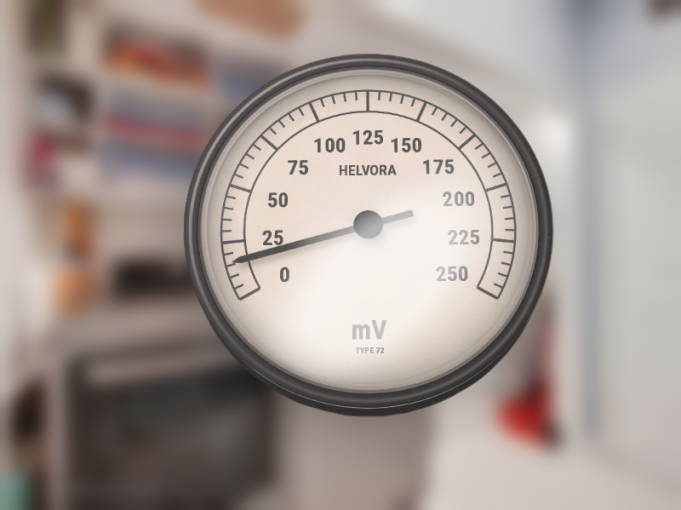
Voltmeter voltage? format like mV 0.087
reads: mV 15
